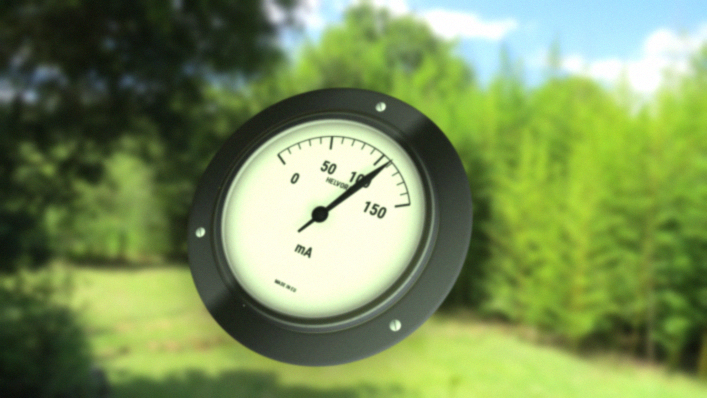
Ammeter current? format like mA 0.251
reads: mA 110
